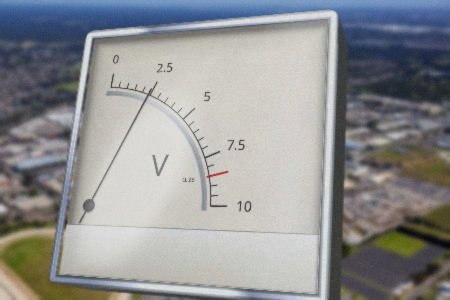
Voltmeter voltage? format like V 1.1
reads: V 2.5
